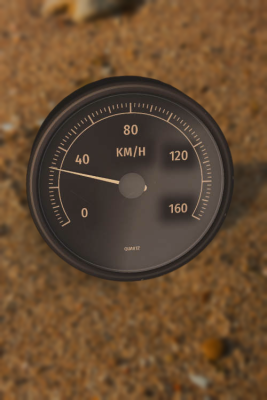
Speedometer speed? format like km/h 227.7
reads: km/h 30
